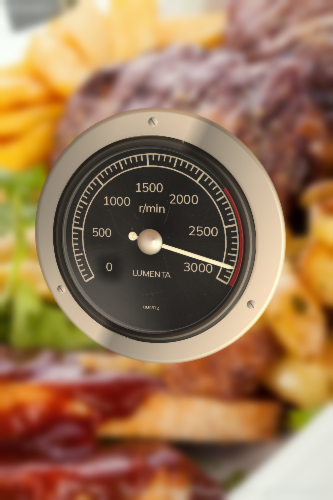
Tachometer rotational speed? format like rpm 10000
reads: rpm 2850
